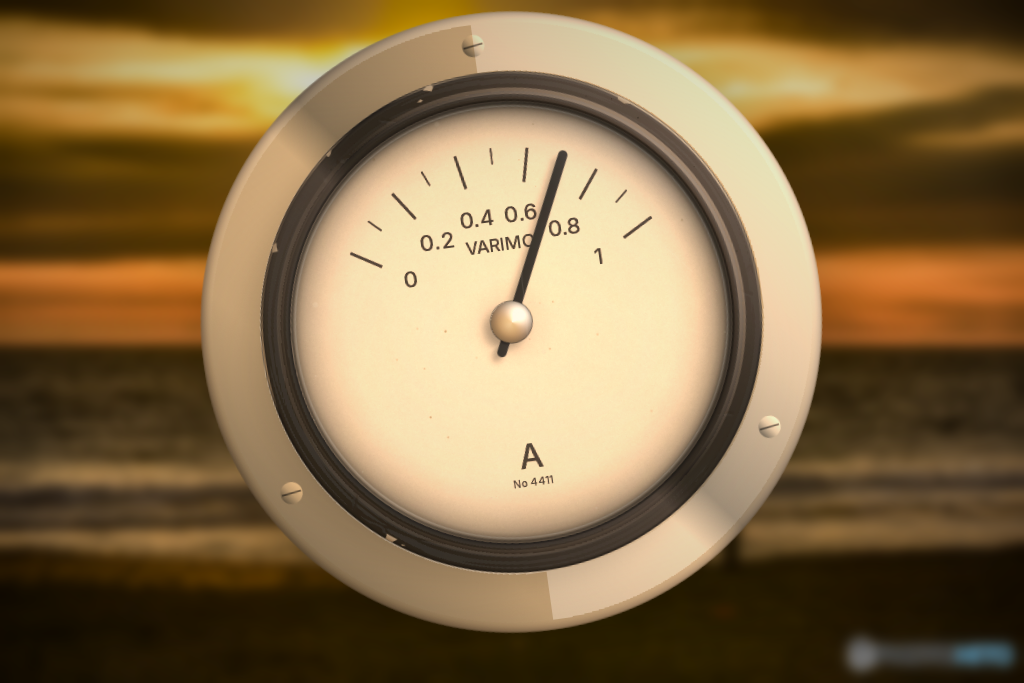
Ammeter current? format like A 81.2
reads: A 0.7
